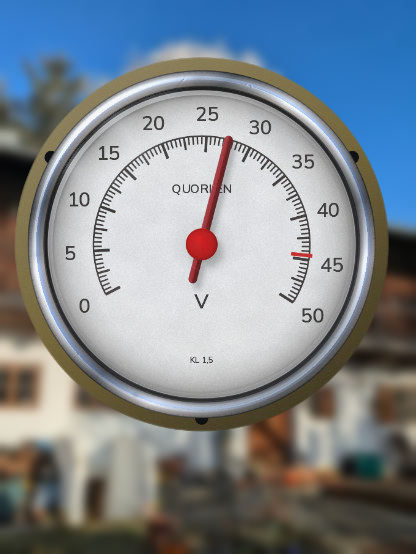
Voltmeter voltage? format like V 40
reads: V 27.5
